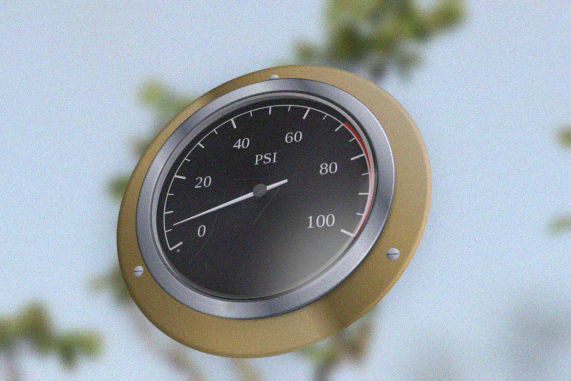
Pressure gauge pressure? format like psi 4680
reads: psi 5
